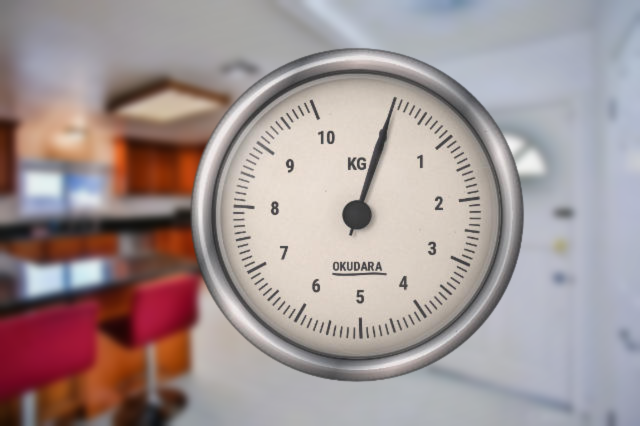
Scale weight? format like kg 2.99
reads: kg 0
